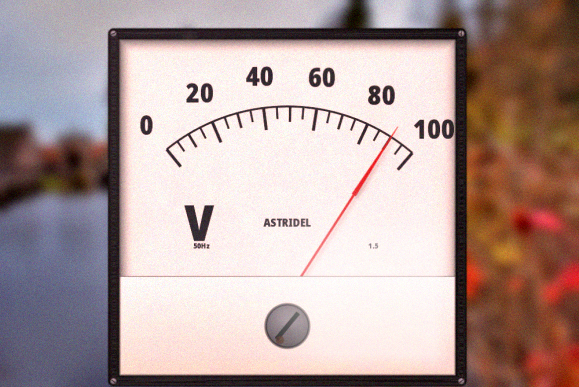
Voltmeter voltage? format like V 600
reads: V 90
